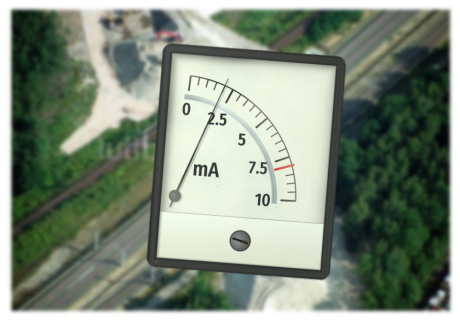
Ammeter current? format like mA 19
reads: mA 2
